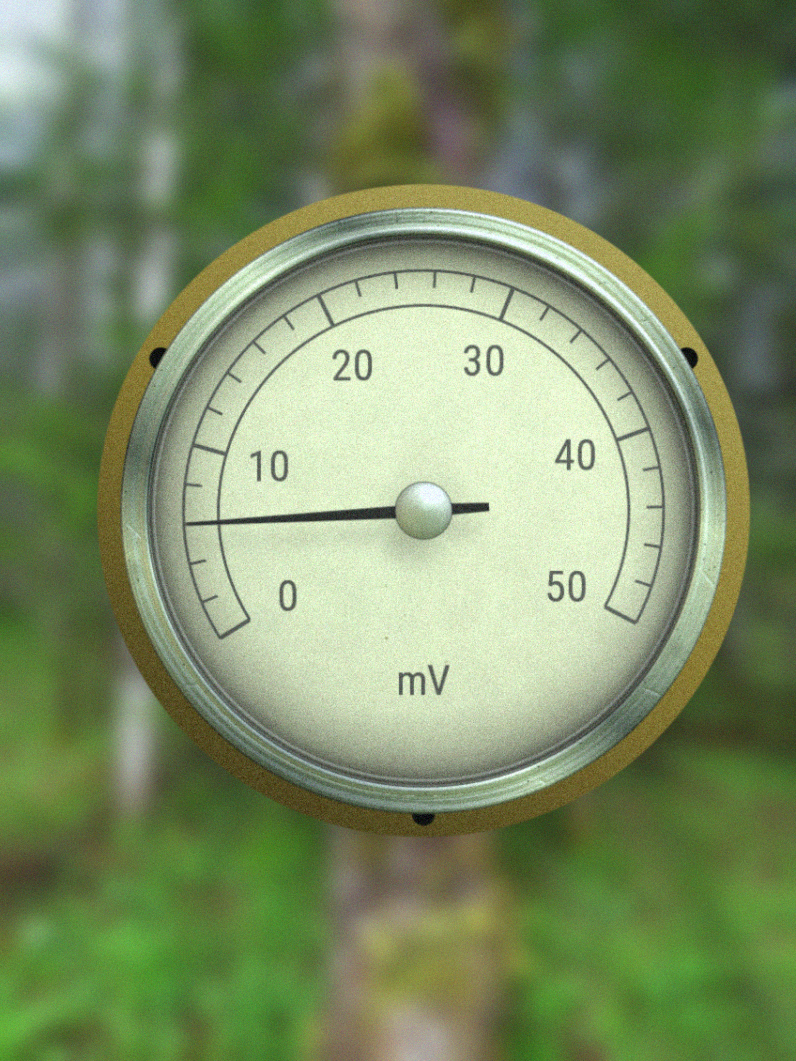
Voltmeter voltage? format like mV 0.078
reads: mV 6
